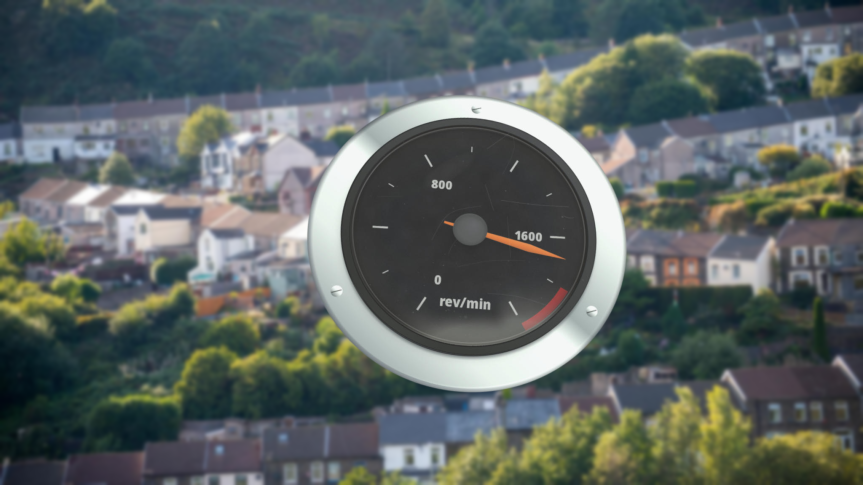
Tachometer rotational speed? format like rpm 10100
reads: rpm 1700
